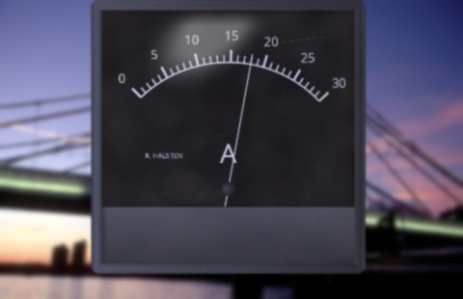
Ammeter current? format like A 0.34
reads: A 18
